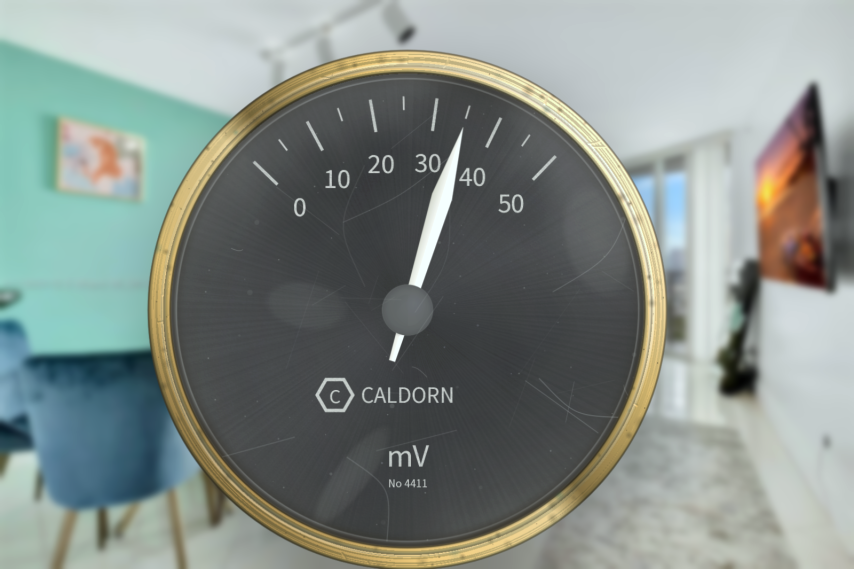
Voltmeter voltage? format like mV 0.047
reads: mV 35
